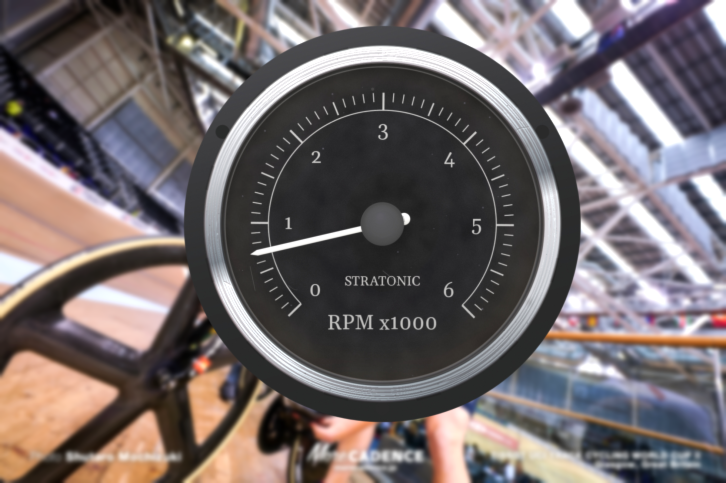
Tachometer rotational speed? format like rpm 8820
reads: rpm 700
